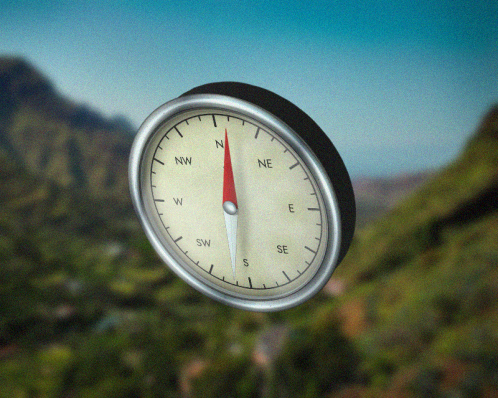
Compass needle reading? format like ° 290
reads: ° 10
